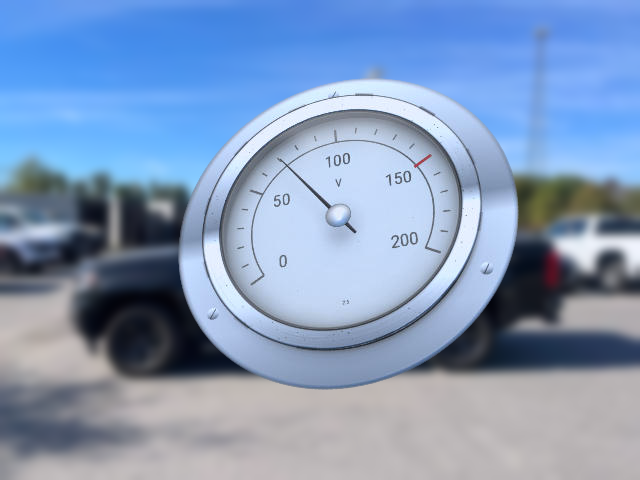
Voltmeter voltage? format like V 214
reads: V 70
